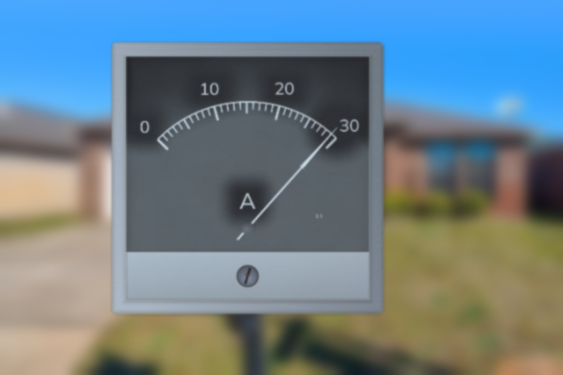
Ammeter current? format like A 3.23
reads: A 29
